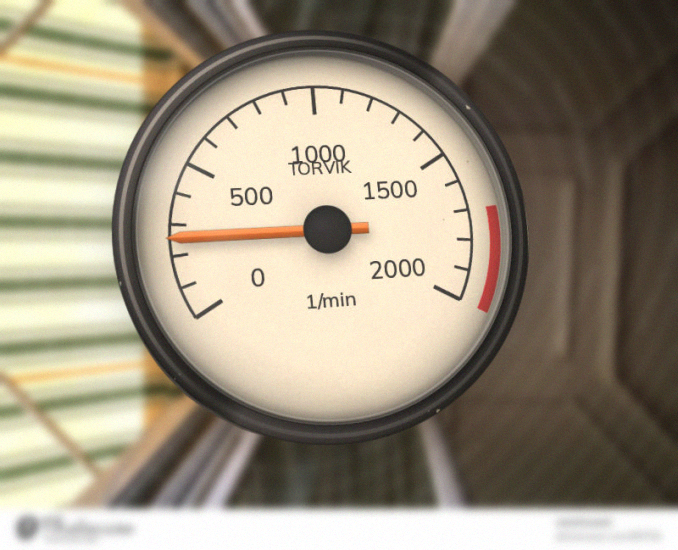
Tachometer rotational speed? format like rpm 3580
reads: rpm 250
